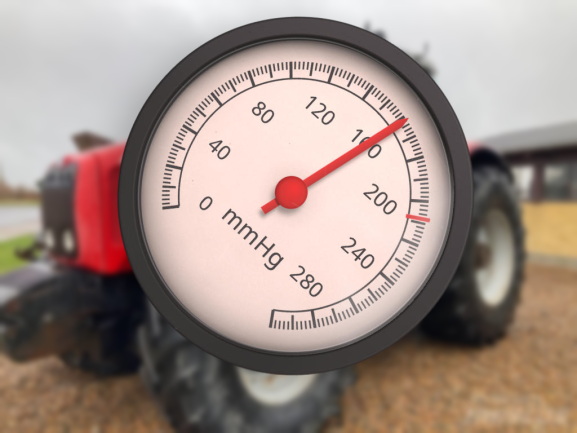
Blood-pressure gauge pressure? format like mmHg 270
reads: mmHg 162
